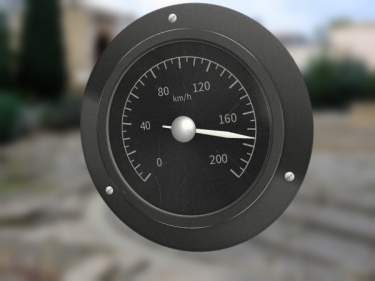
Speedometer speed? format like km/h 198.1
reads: km/h 175
